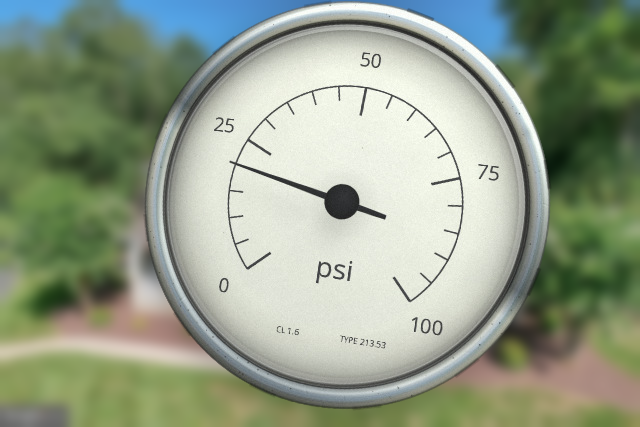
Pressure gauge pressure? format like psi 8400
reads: psi 20
